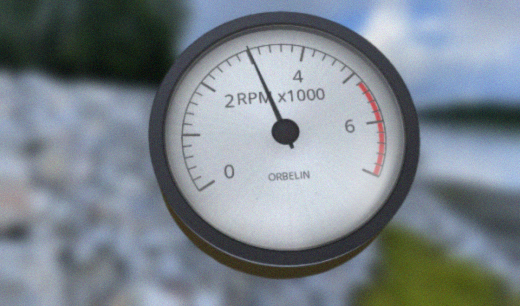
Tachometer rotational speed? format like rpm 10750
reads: rpm 3000
